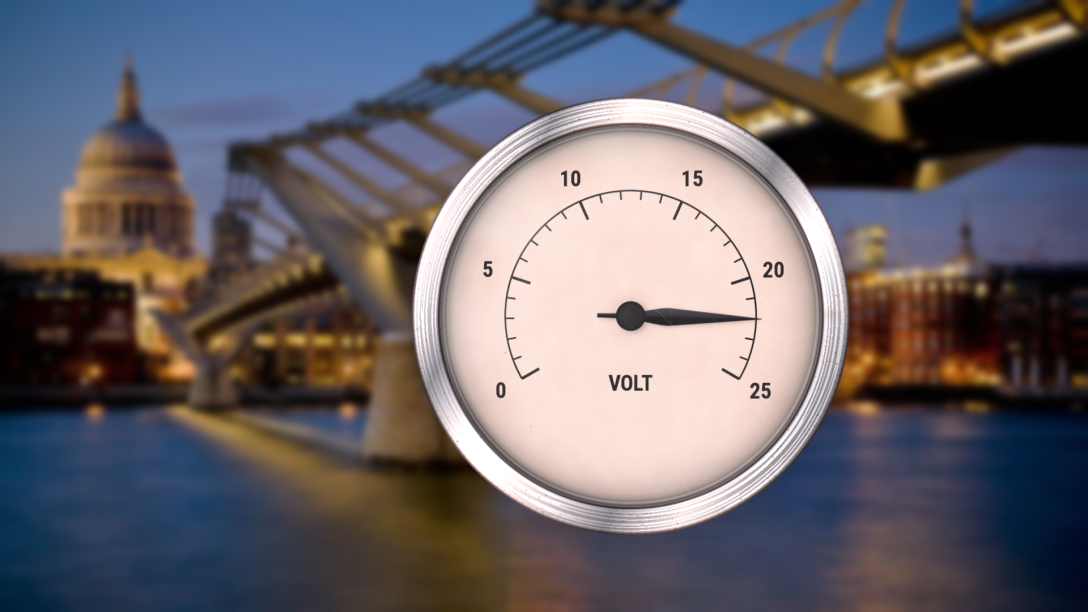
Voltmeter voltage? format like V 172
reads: V 22
